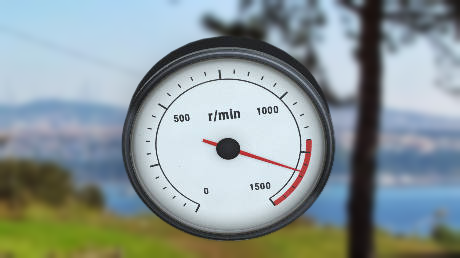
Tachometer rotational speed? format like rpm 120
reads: rpm 1325
